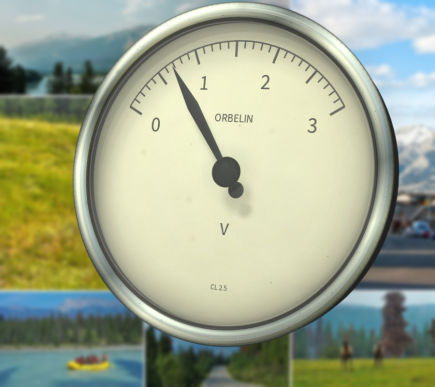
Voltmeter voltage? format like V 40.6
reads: V 0.7
